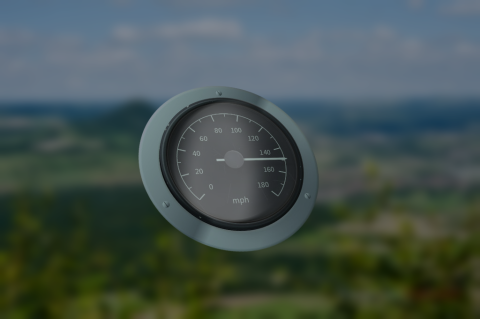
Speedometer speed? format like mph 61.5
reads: mph 150
